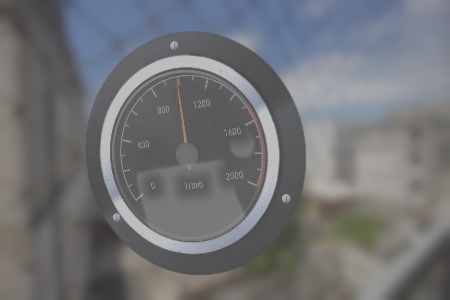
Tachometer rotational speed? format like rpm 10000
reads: rpm 1000
